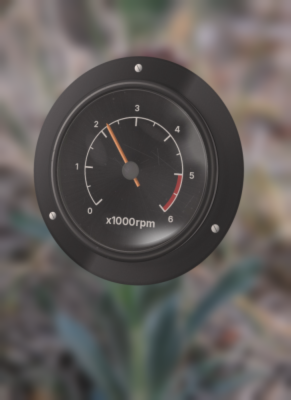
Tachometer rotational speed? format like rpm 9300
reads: rpm 2250
